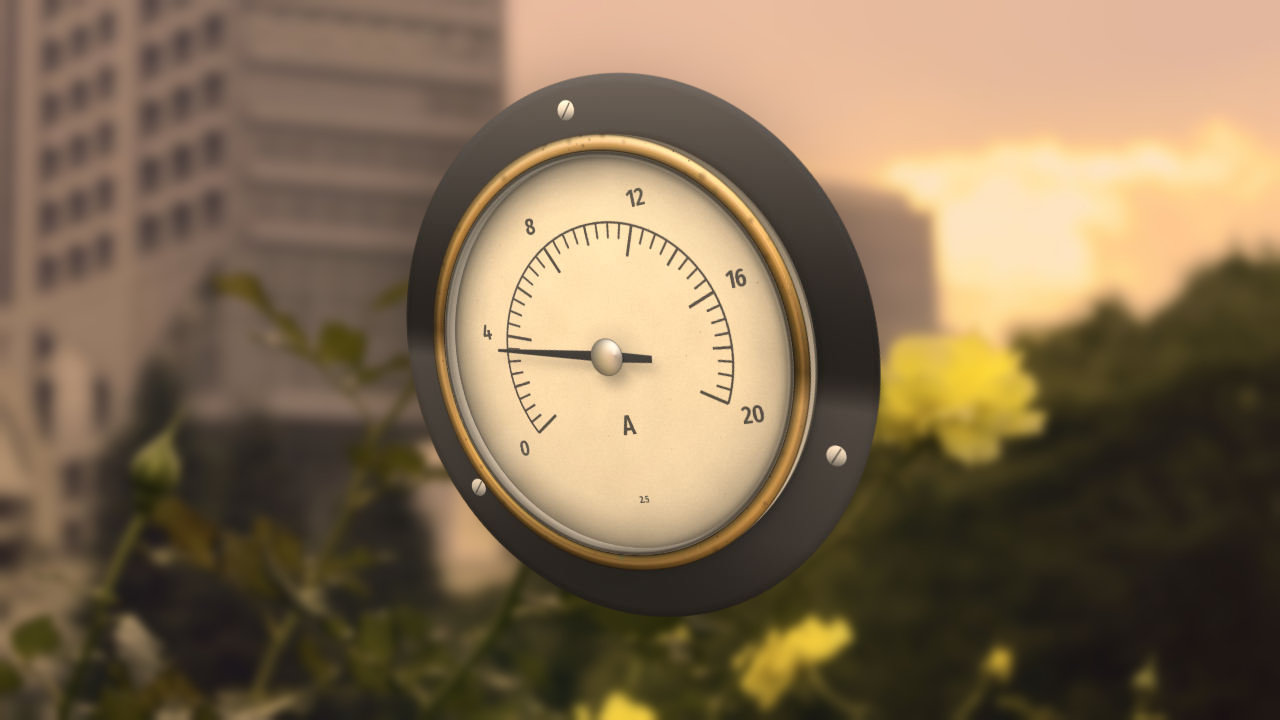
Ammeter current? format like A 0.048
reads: A 3.5
